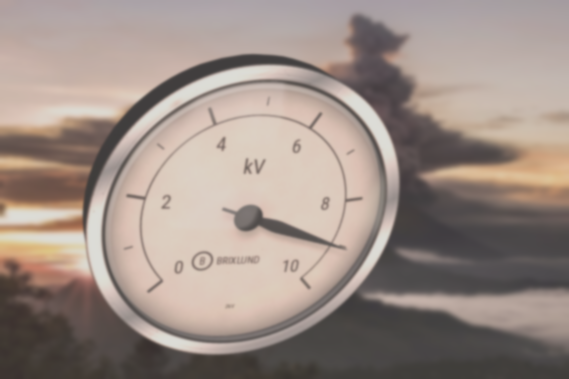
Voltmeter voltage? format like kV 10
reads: kV 9
